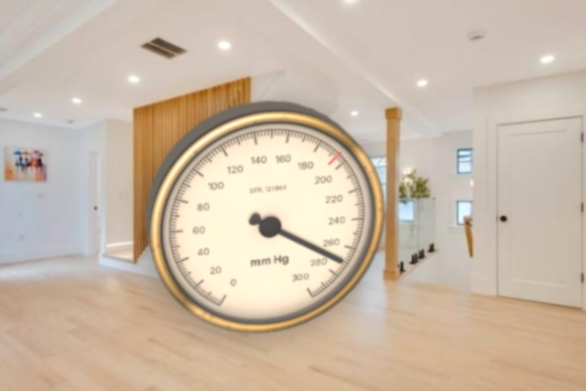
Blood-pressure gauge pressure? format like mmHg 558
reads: mmHg 270
